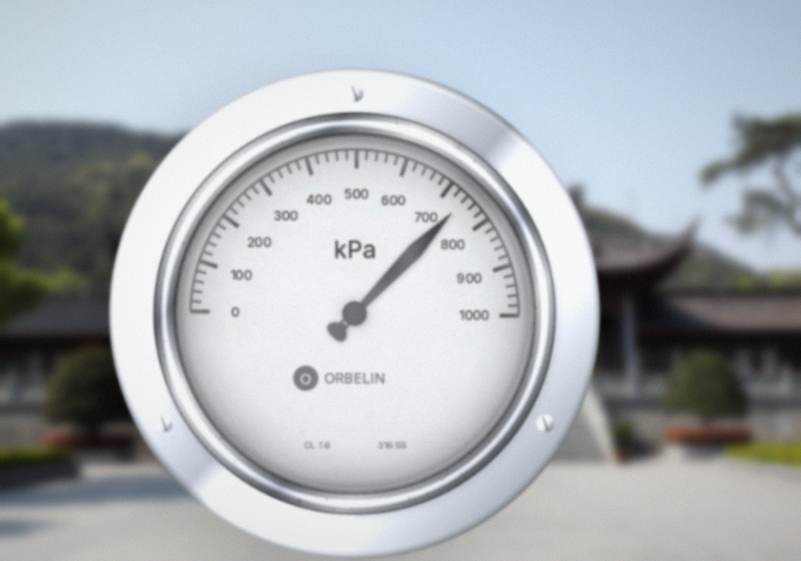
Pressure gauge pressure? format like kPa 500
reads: kPa 740
